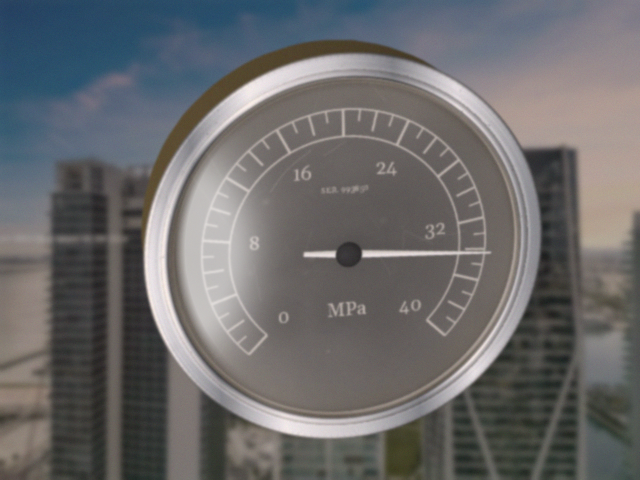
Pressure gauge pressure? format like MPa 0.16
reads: MPa 34
